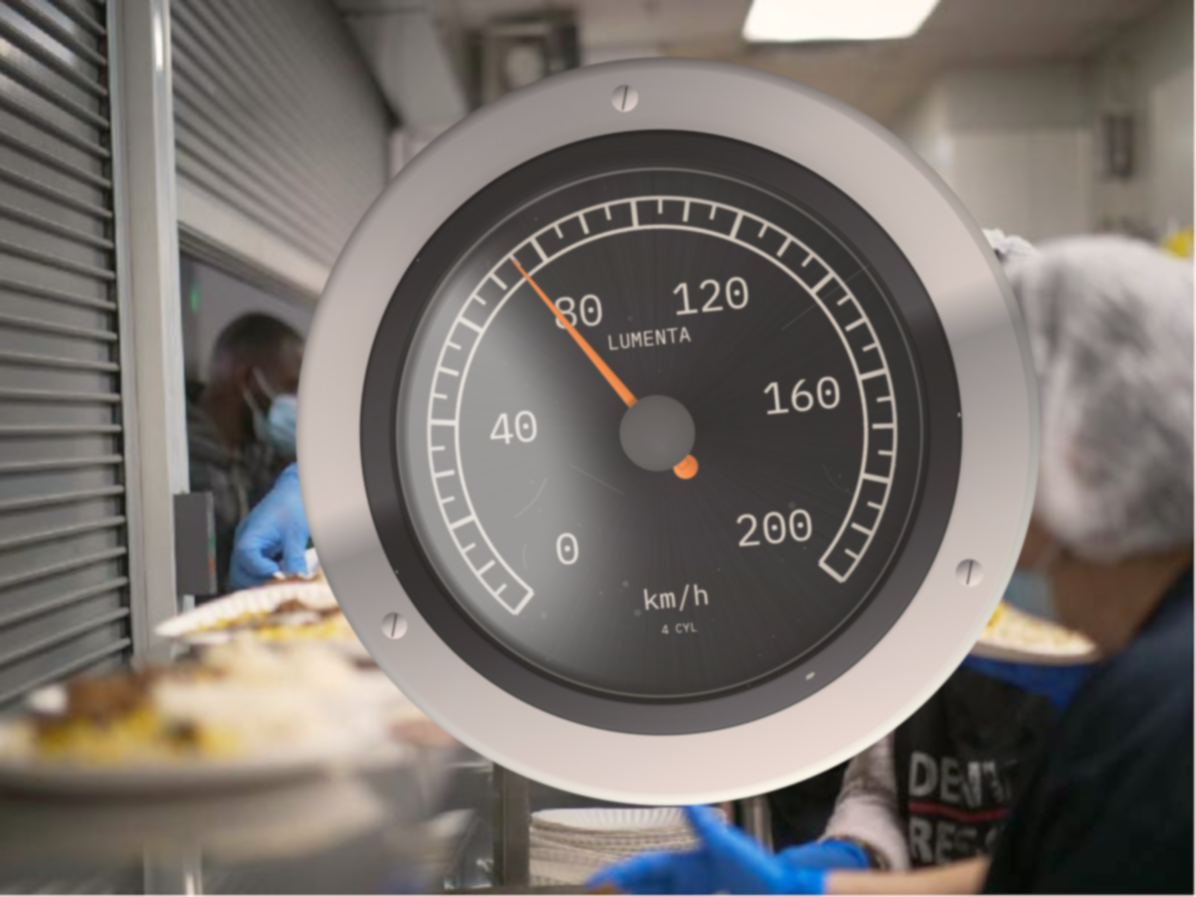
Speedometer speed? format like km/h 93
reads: km/h 75
